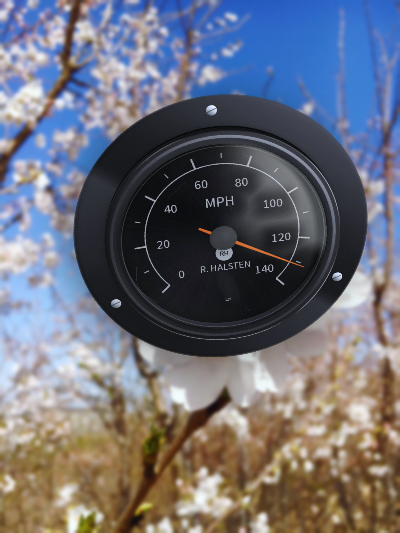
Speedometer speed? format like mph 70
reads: mph 130
